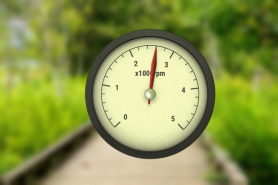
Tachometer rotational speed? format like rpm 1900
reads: rpm 2600
